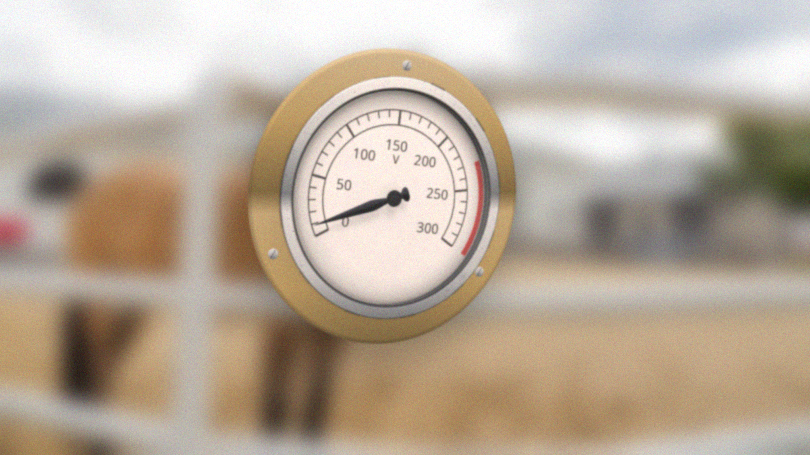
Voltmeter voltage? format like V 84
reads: V 10
